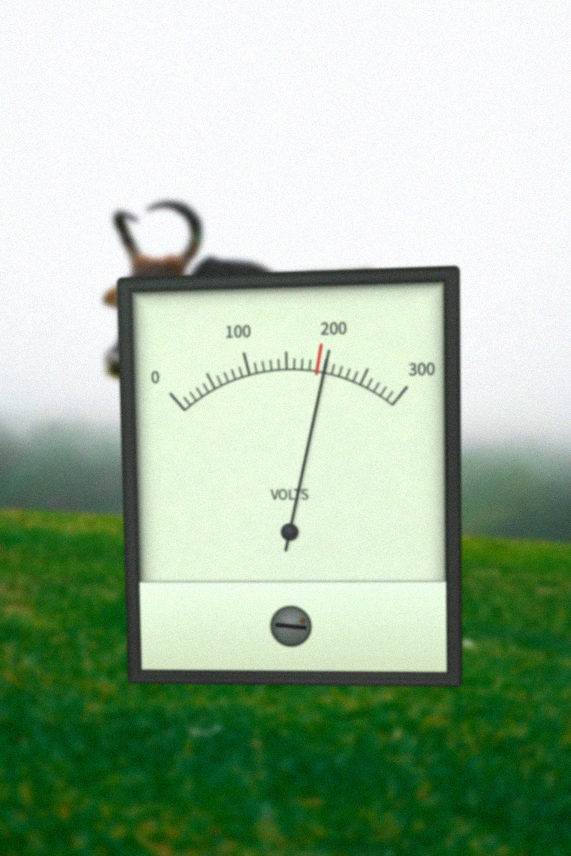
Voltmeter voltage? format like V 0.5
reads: V 200
